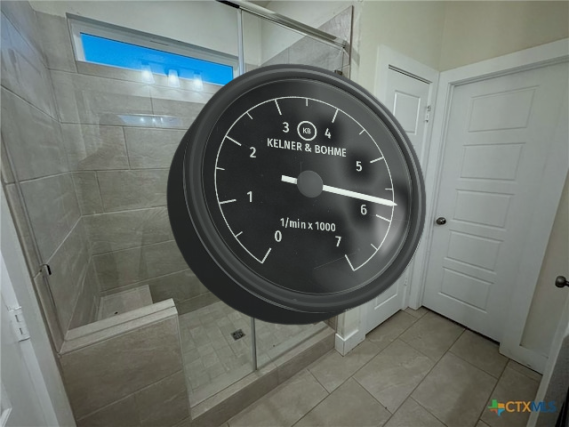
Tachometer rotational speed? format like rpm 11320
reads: rpm 5750
